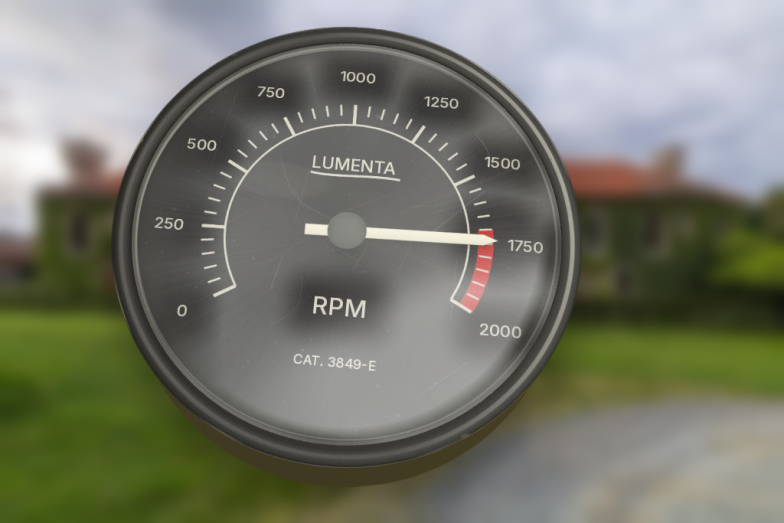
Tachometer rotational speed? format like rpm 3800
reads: rpm 1750
